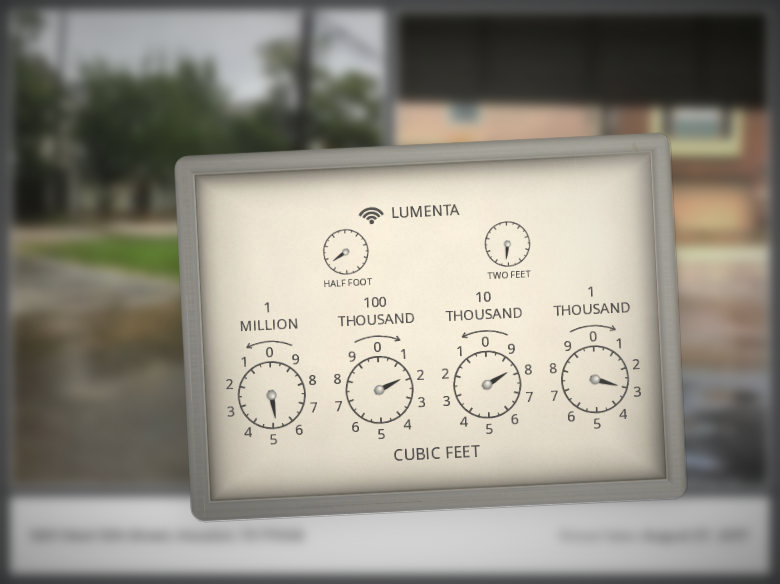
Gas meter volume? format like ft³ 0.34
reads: ft³ 518300
